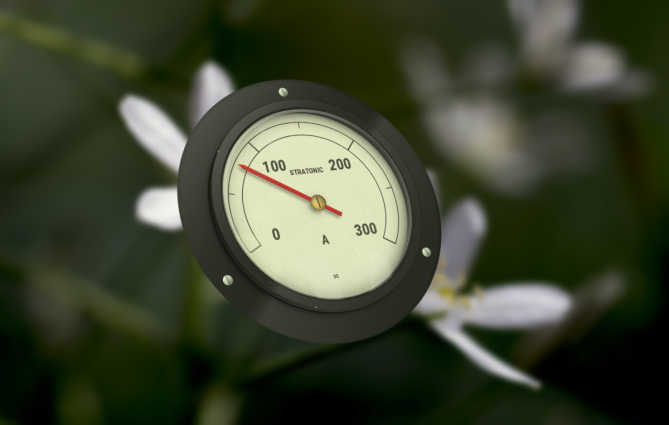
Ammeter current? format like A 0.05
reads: A 75
